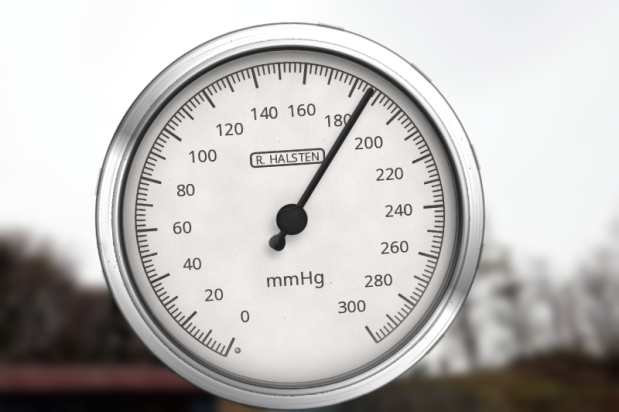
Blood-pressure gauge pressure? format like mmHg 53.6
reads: mmHg 186
